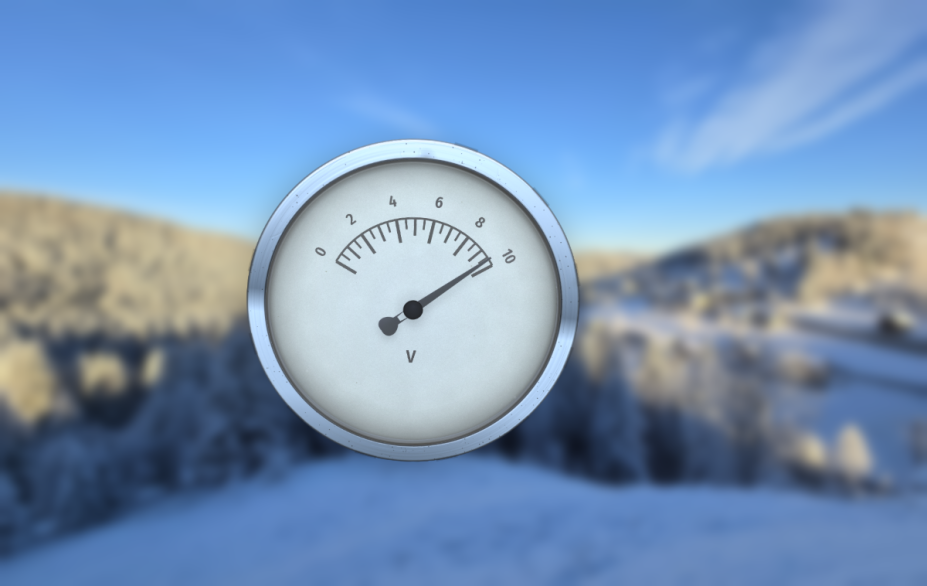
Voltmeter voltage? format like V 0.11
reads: V 9.5
